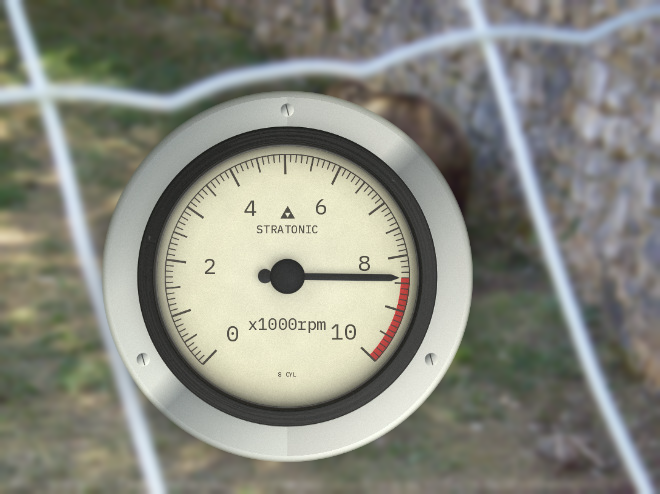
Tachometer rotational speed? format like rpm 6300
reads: rpm 8400
